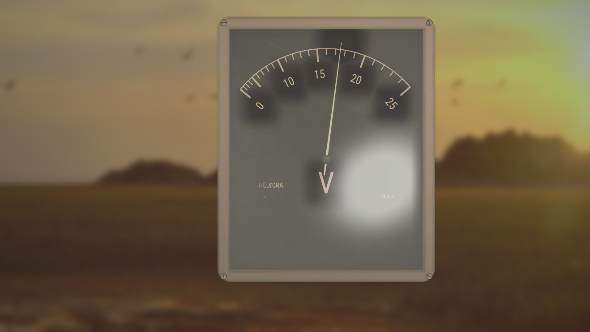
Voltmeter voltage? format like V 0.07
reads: V 17.5
